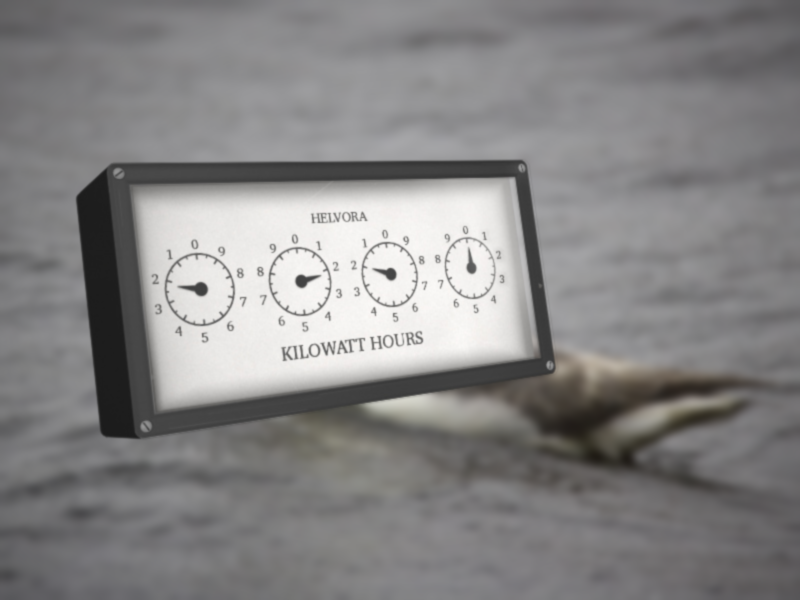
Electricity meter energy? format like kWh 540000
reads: kWh 2220
